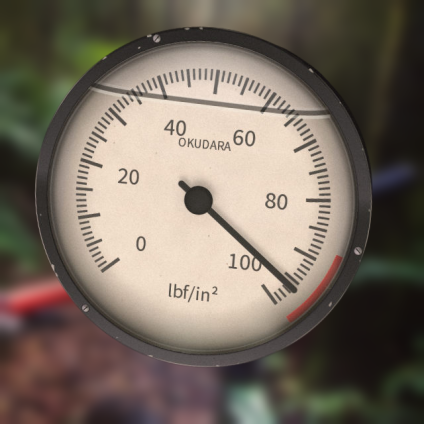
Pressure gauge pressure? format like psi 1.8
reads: psi 96
